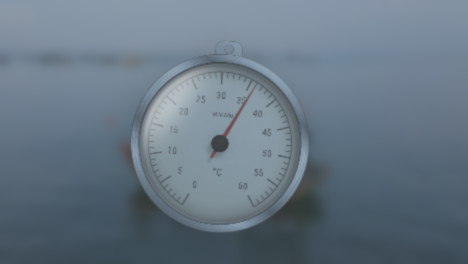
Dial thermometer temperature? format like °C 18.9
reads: °C 36
